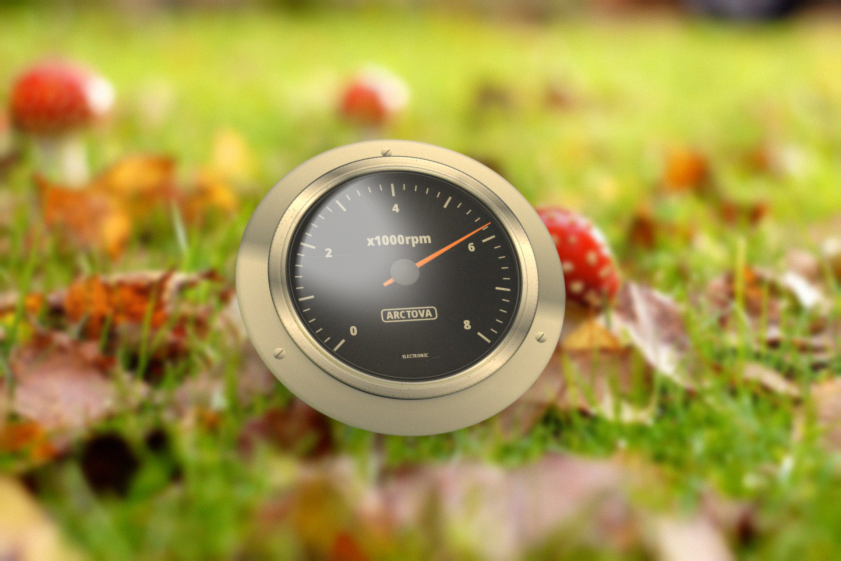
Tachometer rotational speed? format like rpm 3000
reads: rpm 5800
